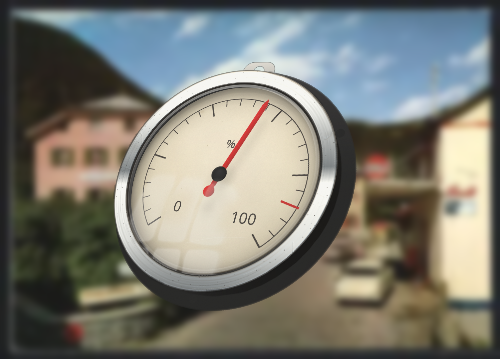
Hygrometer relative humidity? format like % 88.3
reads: % 56
